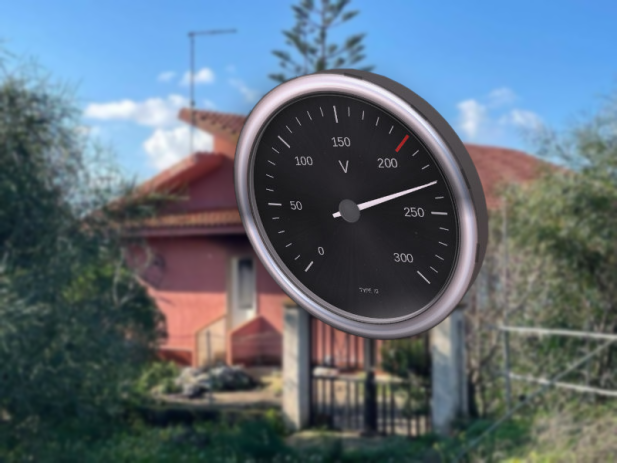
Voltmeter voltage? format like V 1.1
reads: V 230
